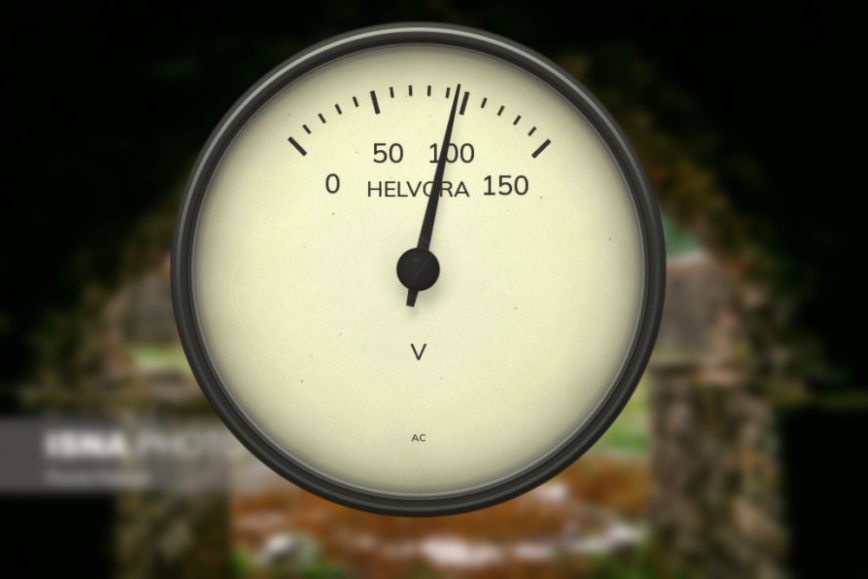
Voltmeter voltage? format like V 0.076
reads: V 95
